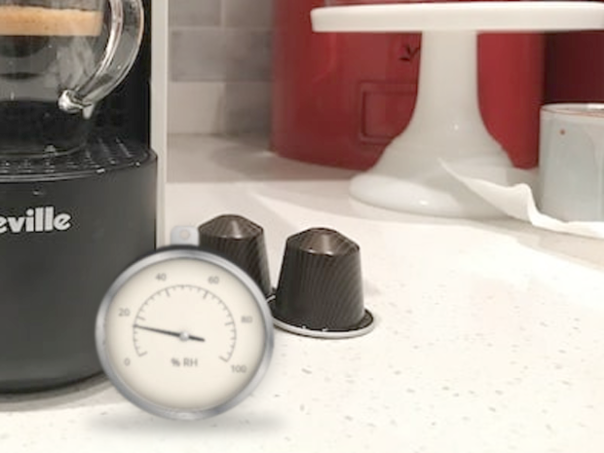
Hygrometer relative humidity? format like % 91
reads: % 16
